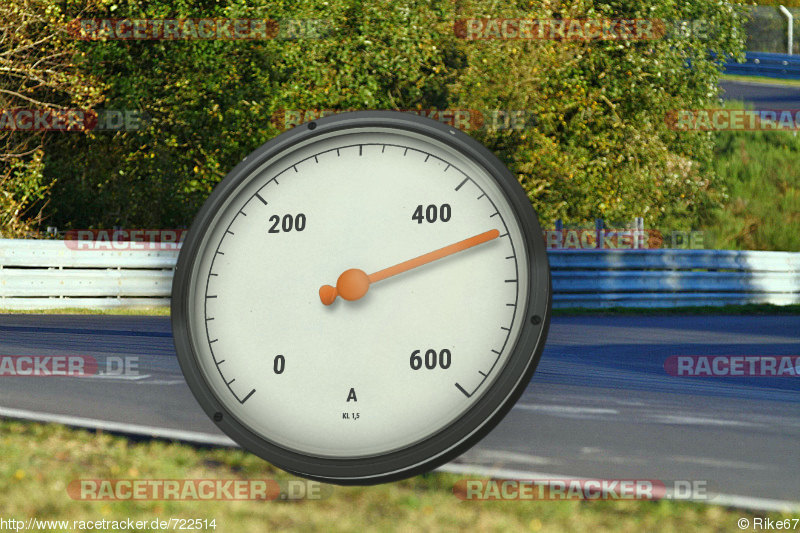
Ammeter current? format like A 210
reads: A 460
